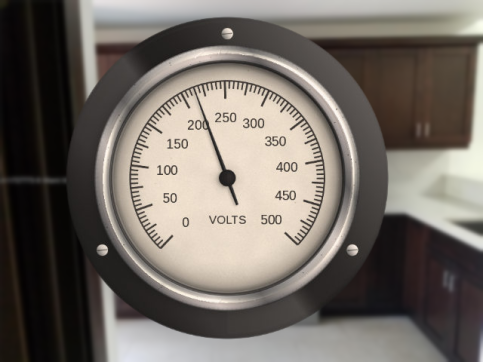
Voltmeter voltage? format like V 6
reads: V 215
